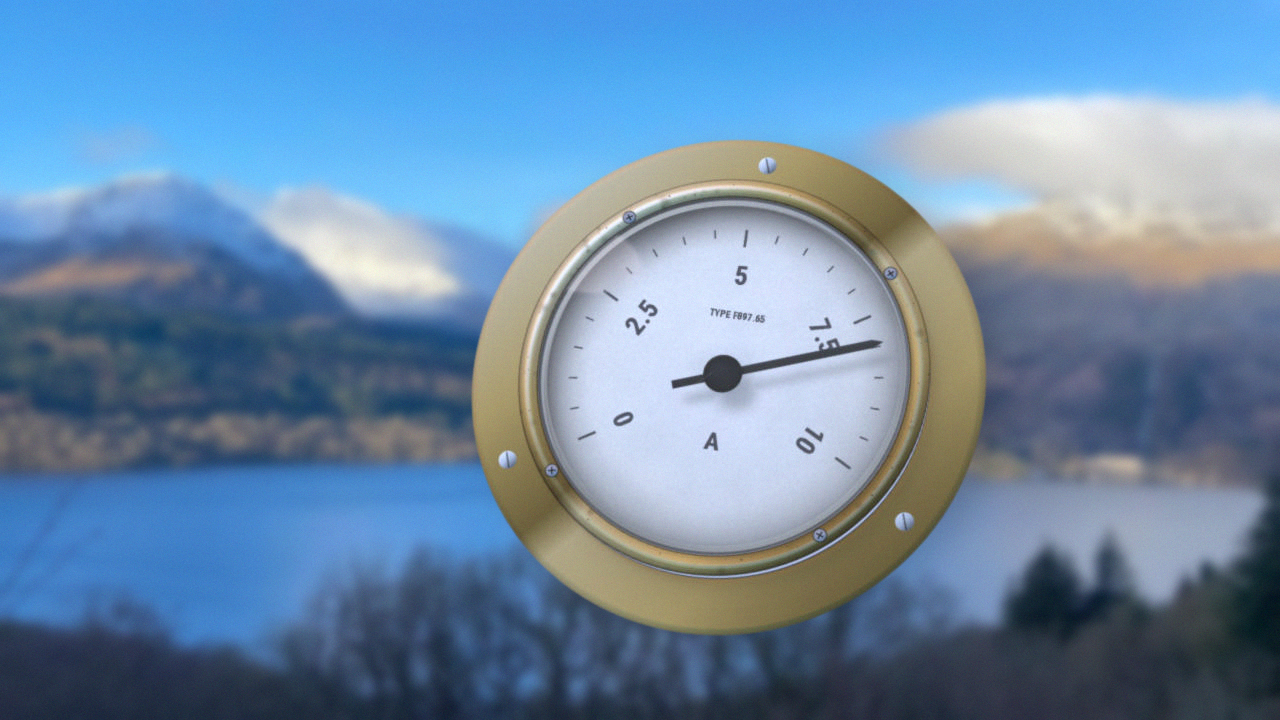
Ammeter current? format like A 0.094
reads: A 8
